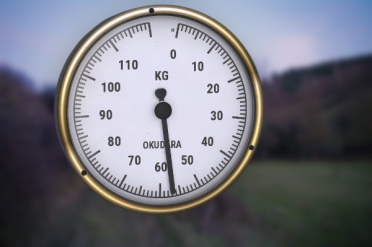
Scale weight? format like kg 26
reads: kg 57
